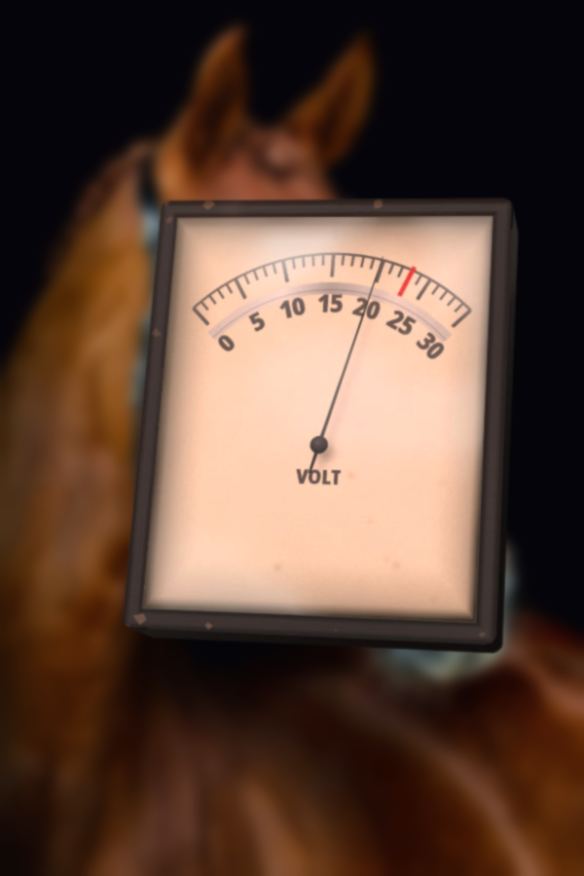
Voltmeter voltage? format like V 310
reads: V 20
